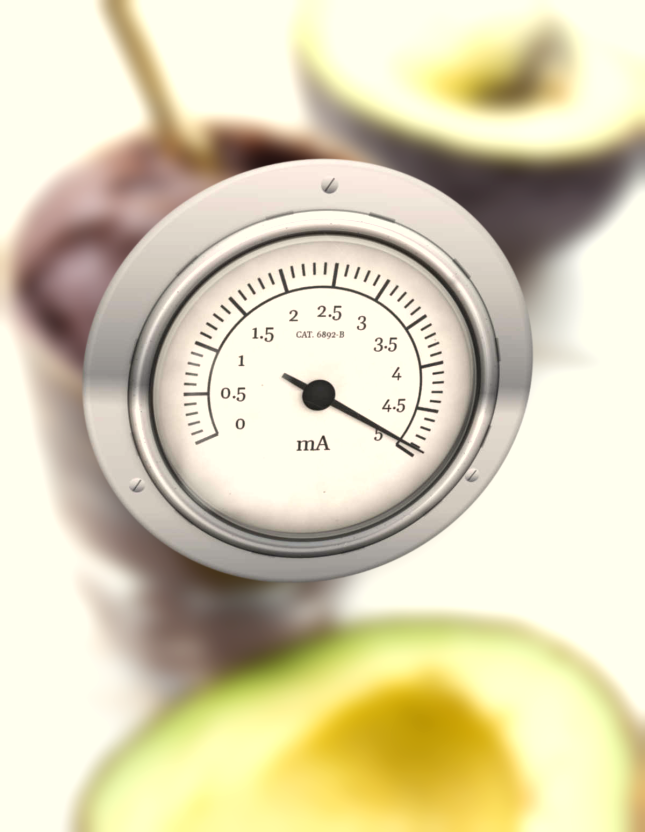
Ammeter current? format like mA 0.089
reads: mA 4.9
